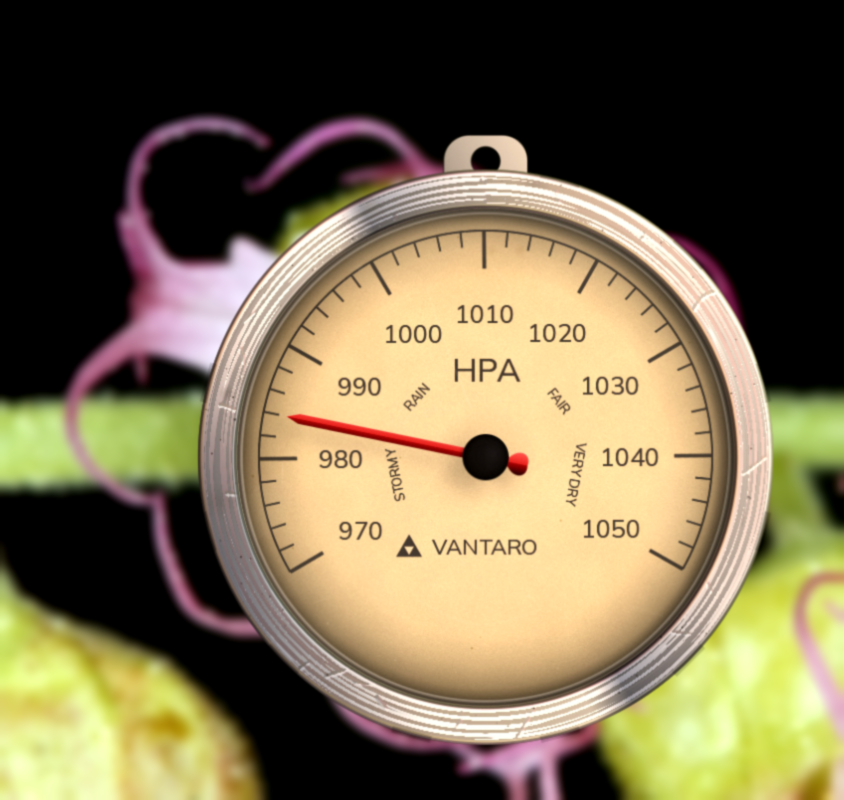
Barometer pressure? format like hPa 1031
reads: hPa 984
